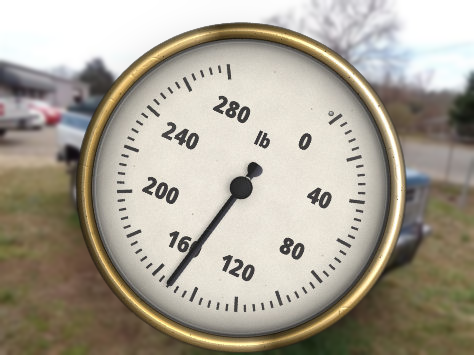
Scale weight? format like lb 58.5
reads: lb 152
